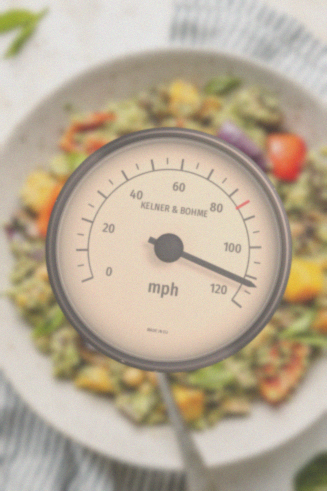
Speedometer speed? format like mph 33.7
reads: mph 112.5
